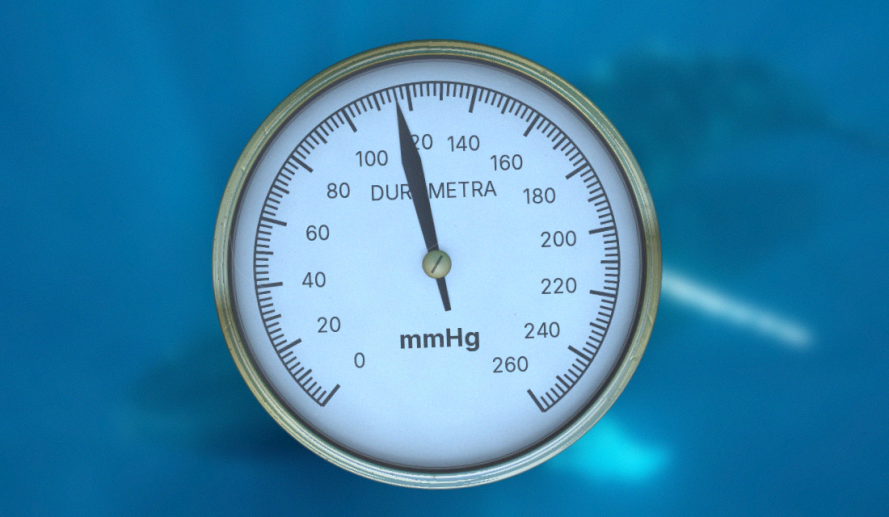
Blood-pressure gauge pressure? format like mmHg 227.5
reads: mmHg 116
